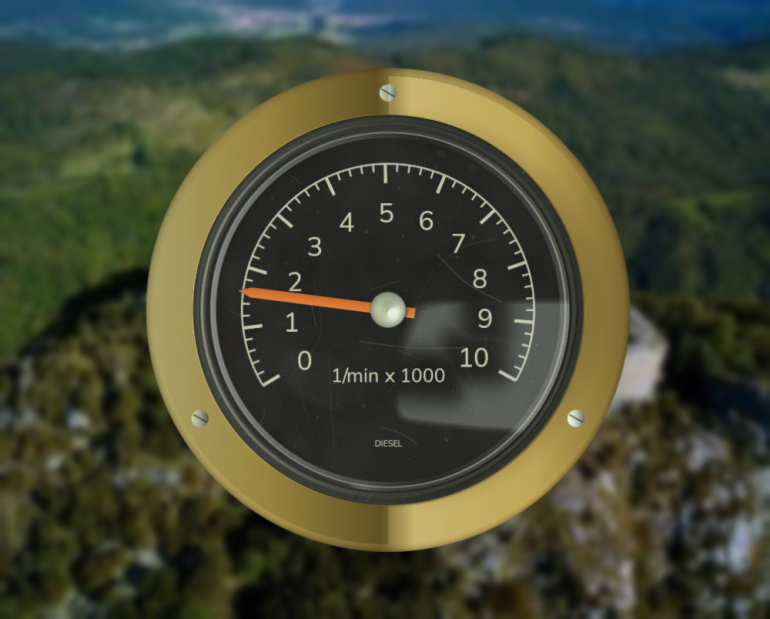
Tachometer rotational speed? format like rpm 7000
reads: rpm 1600
